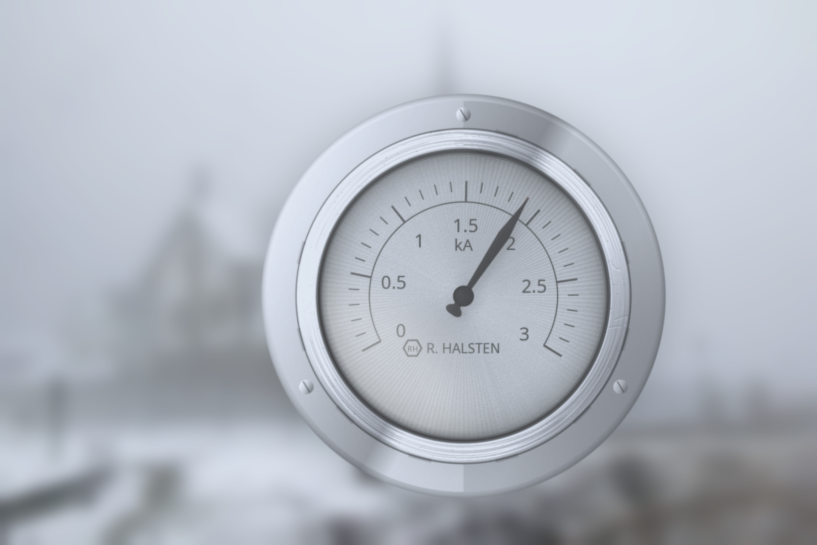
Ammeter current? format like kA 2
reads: kA 1.9
